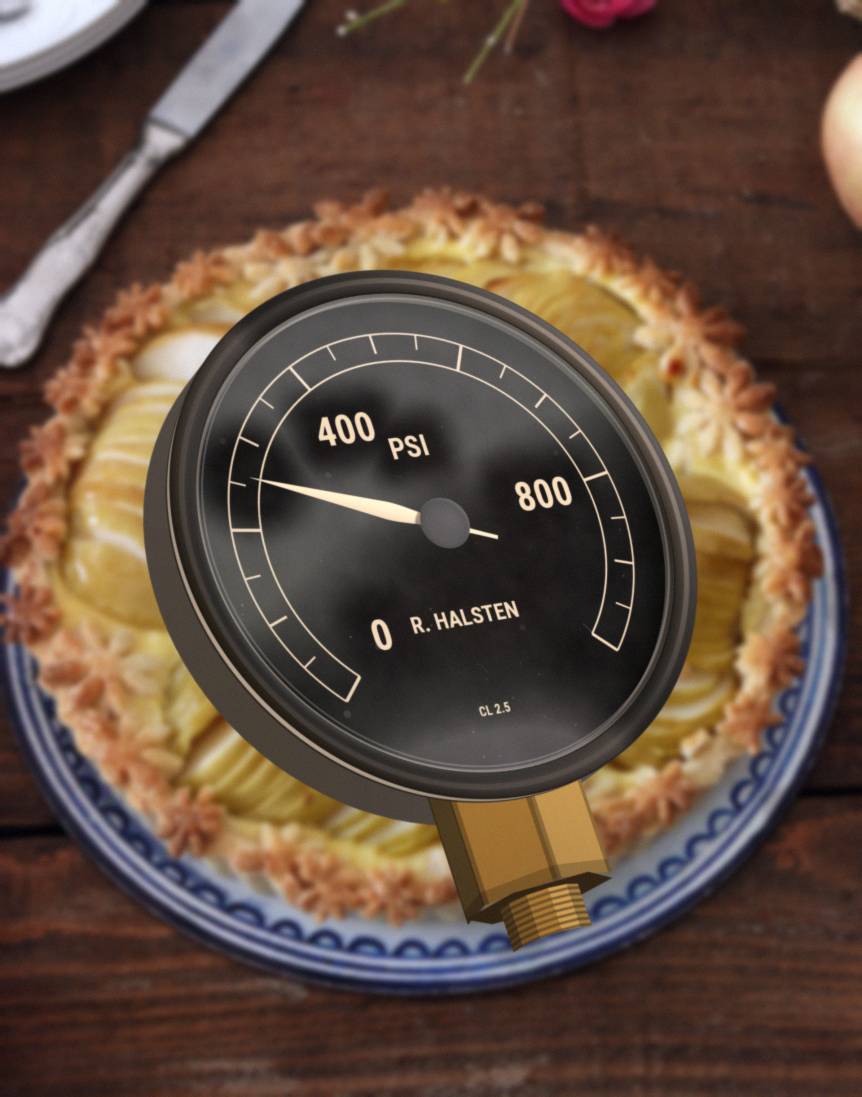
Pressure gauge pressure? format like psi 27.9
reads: psi 250
